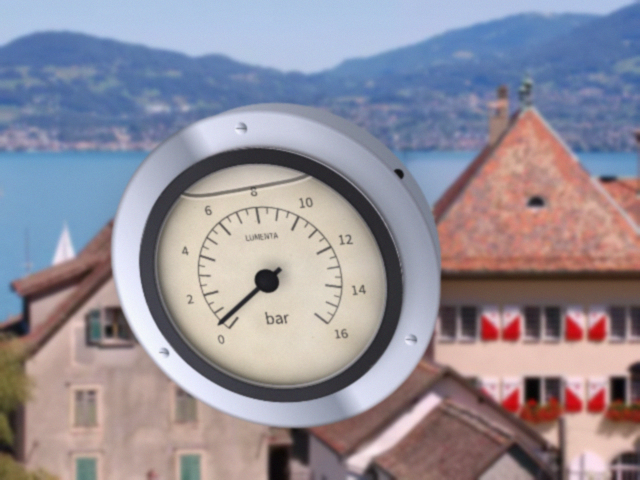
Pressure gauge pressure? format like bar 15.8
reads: bar 0.5
